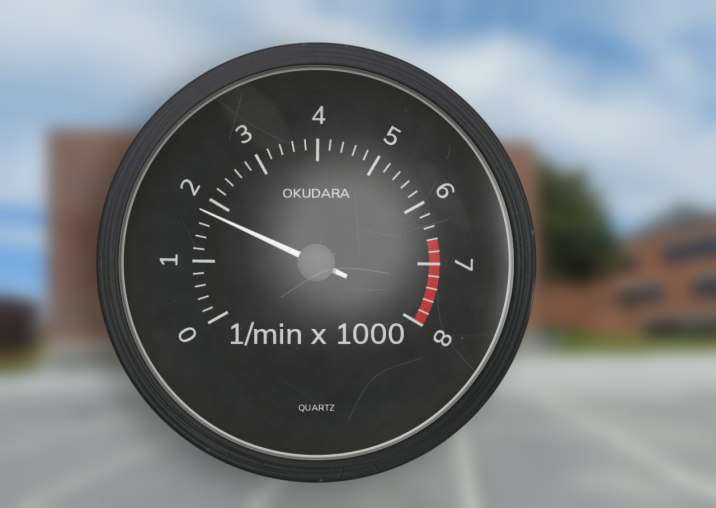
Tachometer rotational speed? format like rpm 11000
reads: rpm 1800
